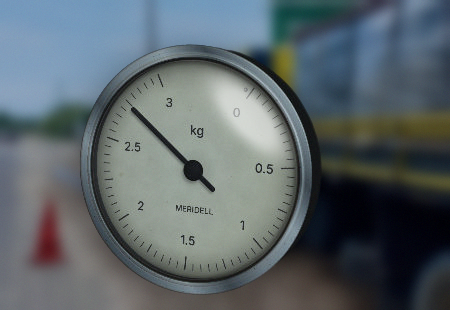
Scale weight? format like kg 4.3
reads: kg 2.75
